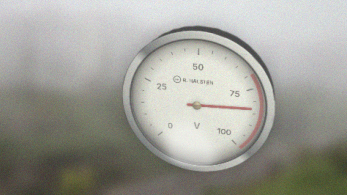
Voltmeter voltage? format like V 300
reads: V 82.5
